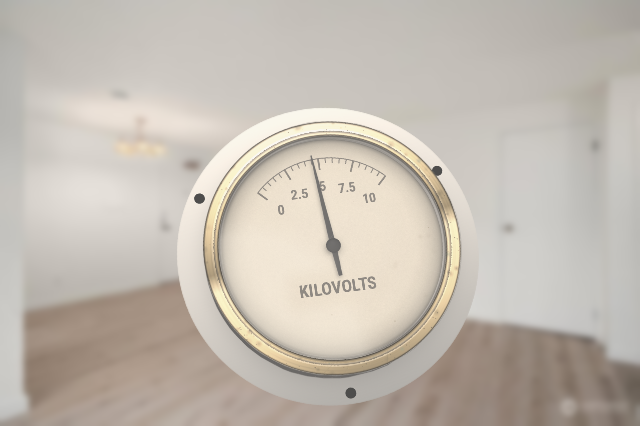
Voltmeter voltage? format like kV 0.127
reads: kV 4.5
